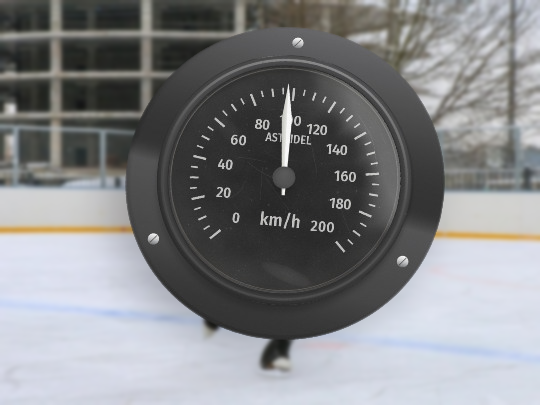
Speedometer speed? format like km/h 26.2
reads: km/h 97.5
